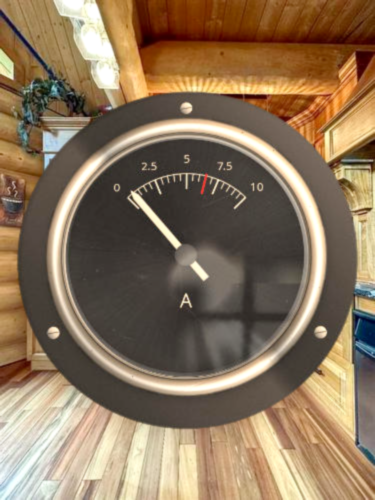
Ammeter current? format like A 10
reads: A 0.5
